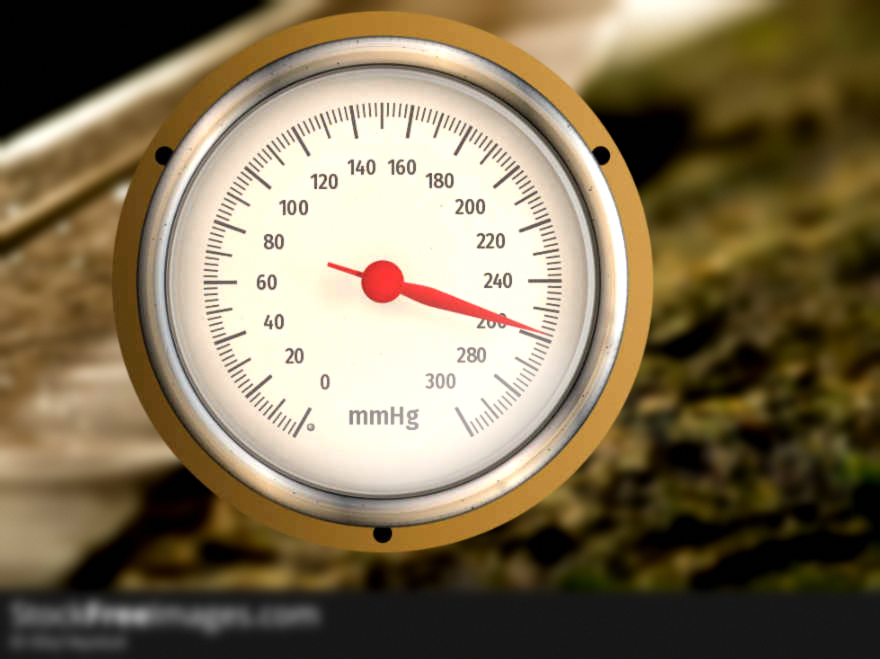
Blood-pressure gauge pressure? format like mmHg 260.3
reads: mmHg 258
